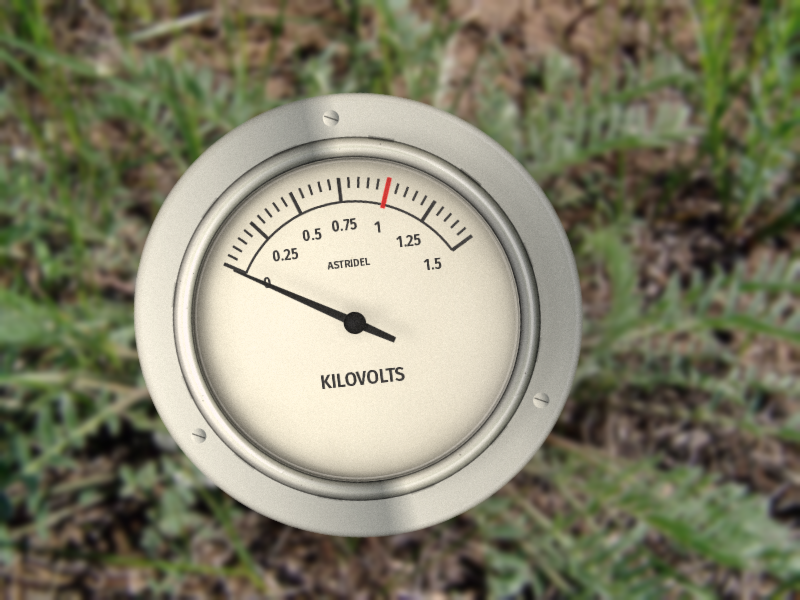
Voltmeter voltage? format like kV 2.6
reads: kV 0
